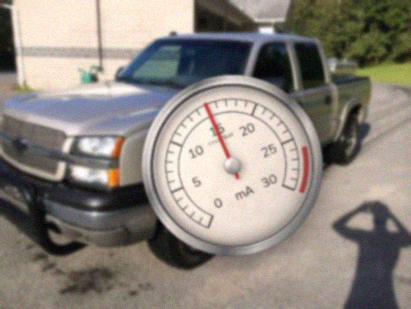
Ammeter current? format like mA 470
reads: mA 15
